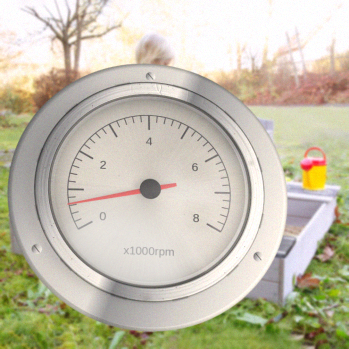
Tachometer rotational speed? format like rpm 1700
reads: rpm 600
